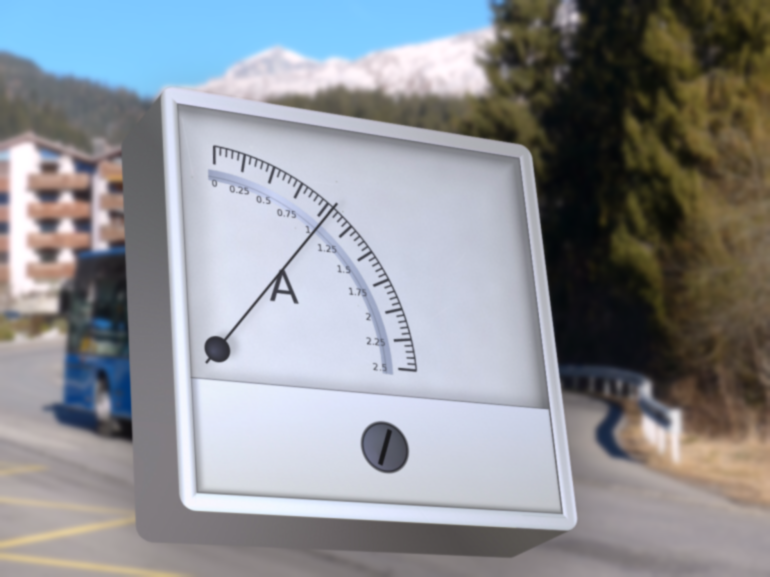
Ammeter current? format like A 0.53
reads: A 1.05
